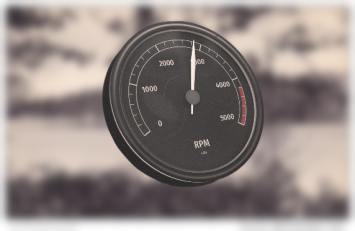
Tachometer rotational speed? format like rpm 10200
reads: rpm 2800
